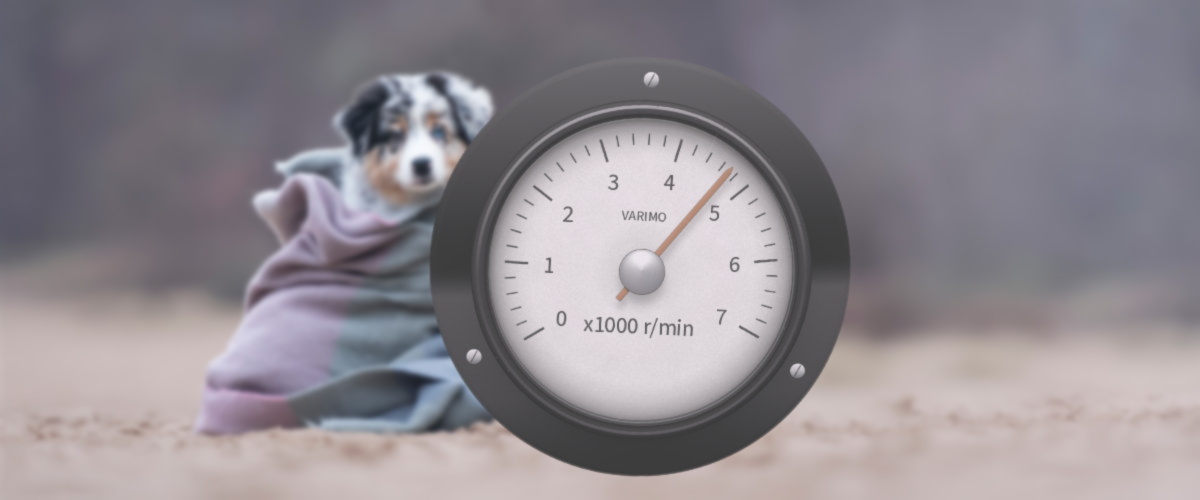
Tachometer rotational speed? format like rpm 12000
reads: rpm 4700
